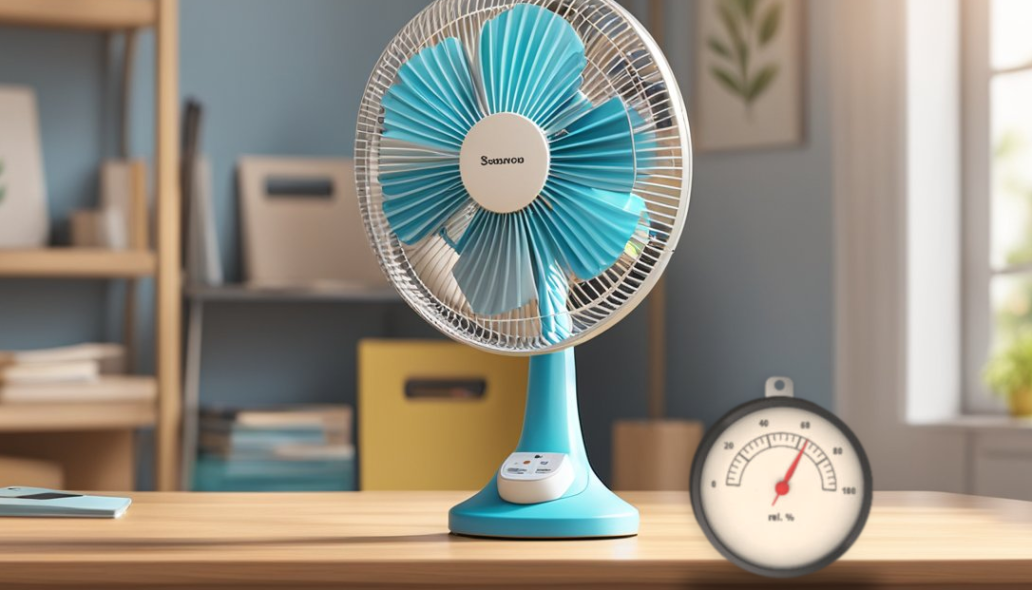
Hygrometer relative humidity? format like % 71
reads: % 64
